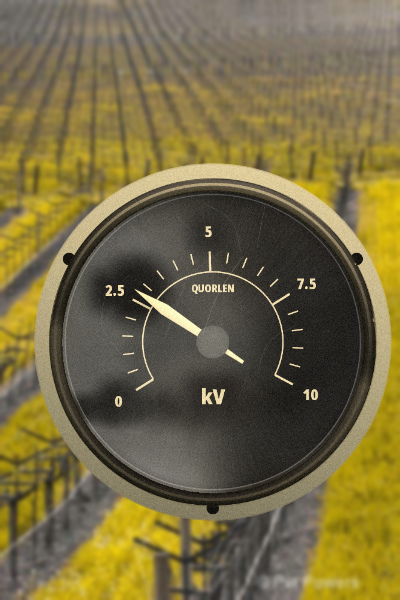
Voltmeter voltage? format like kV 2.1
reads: kV 2.75
